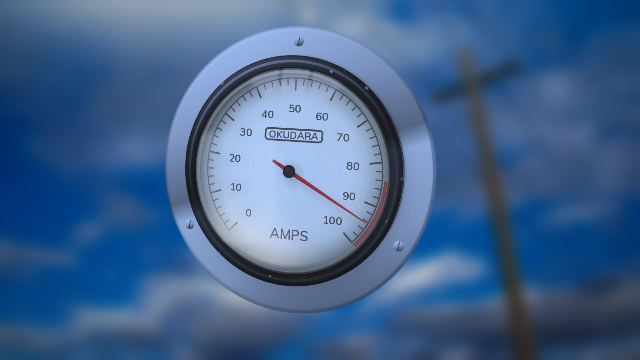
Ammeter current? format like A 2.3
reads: A 94
